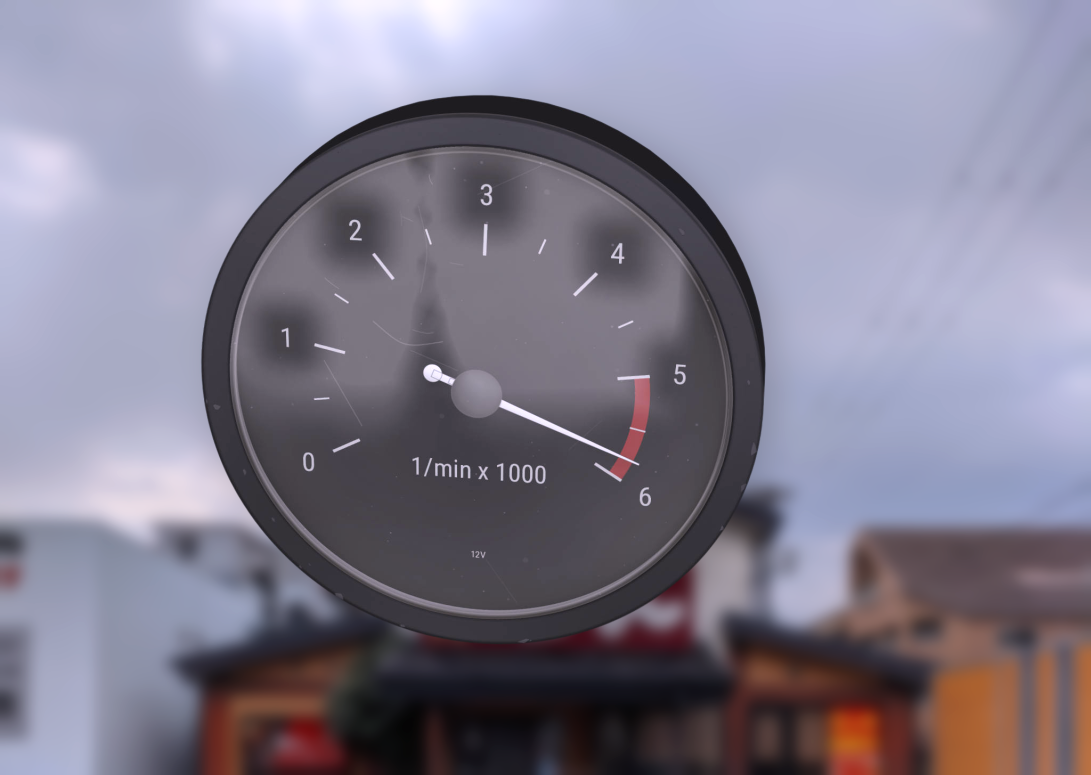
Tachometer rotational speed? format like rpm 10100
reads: rpm 5750
